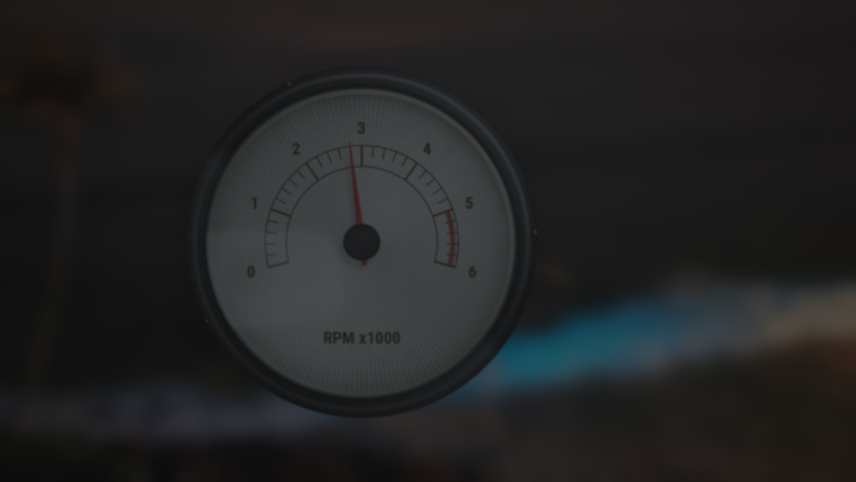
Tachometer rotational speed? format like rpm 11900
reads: rpm 2800
